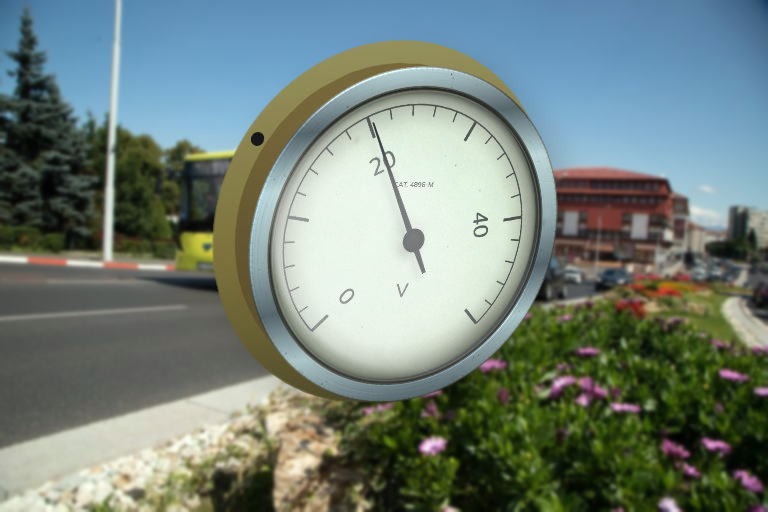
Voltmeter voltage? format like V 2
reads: V 20
